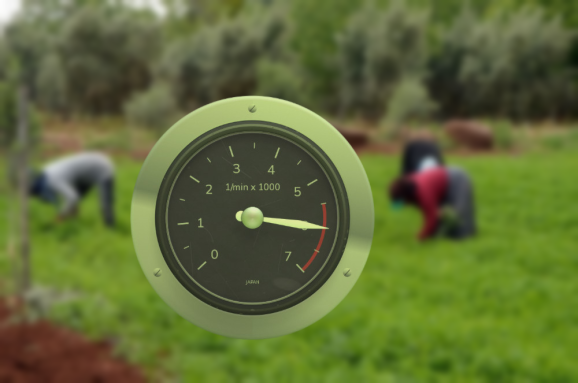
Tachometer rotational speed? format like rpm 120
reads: rpm 6000
